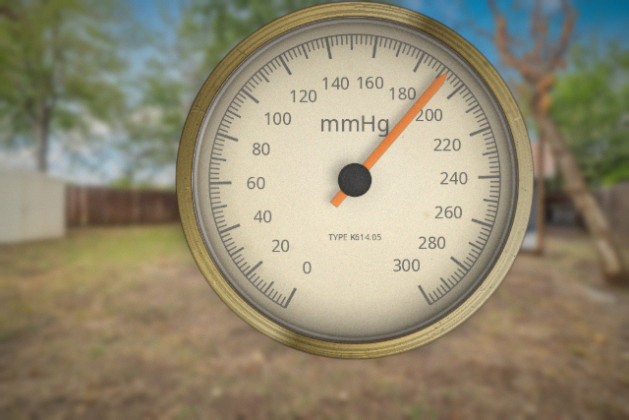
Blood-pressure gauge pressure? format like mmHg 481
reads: mmHg 192
